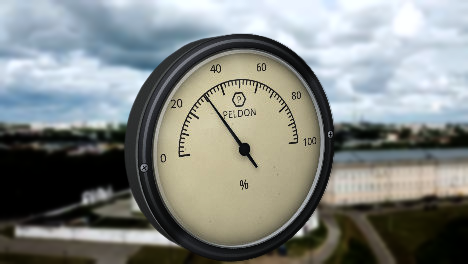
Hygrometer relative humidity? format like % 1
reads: % 30
